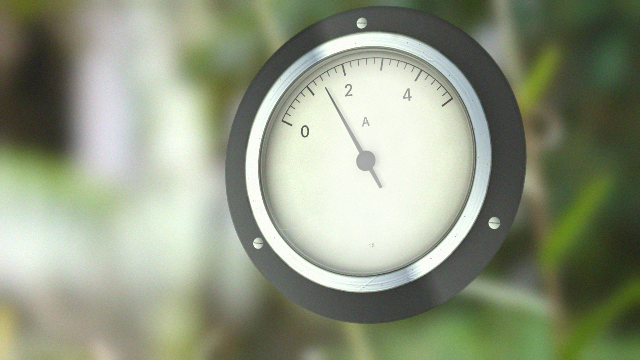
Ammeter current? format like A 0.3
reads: A 1.4
